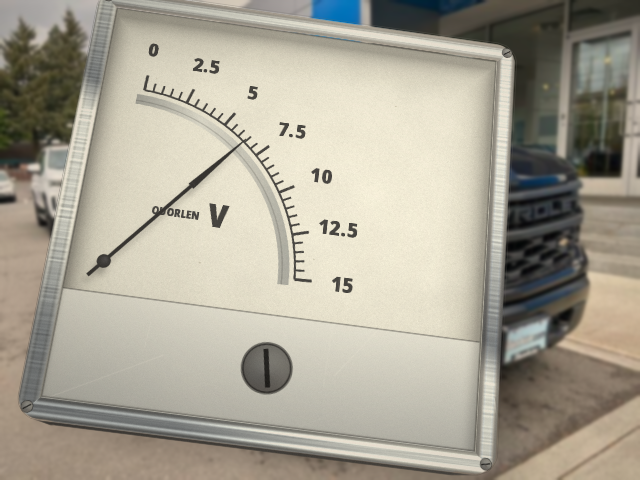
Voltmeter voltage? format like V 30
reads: V 6.5
